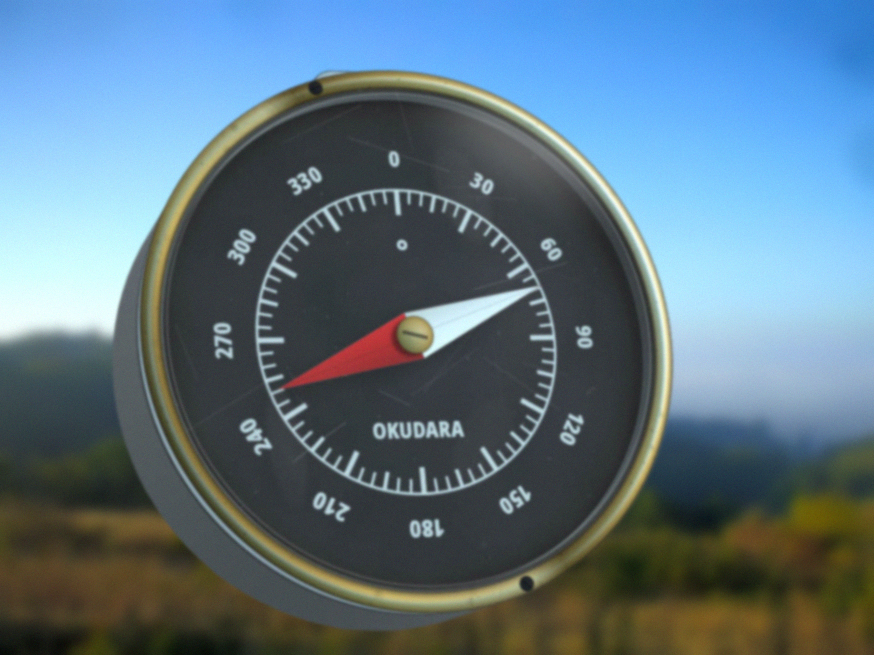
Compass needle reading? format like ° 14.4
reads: ° 250
